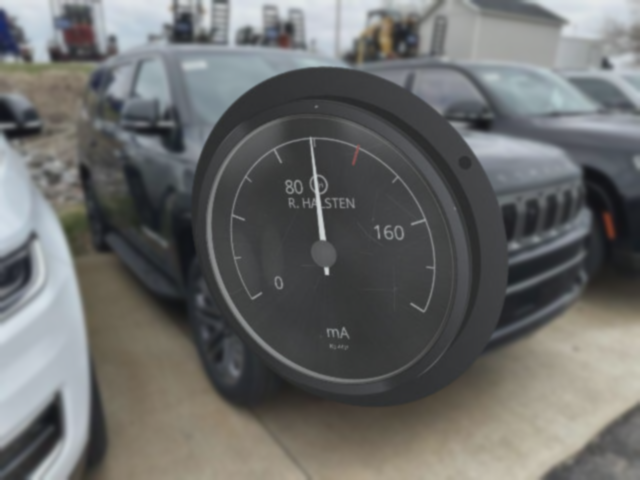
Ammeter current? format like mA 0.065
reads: mA 100
